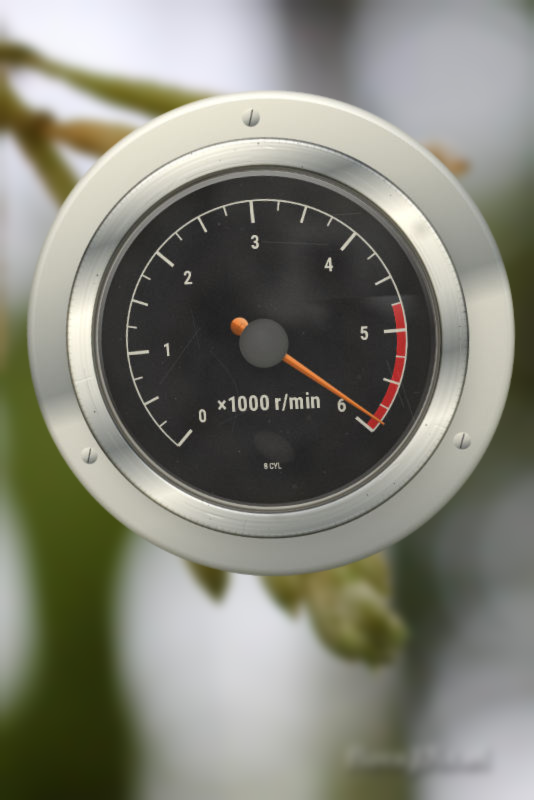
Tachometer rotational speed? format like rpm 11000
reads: rpm 5875
